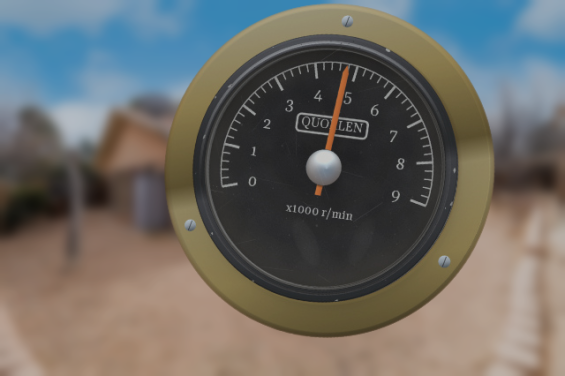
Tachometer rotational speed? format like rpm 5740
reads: rpm 4800
